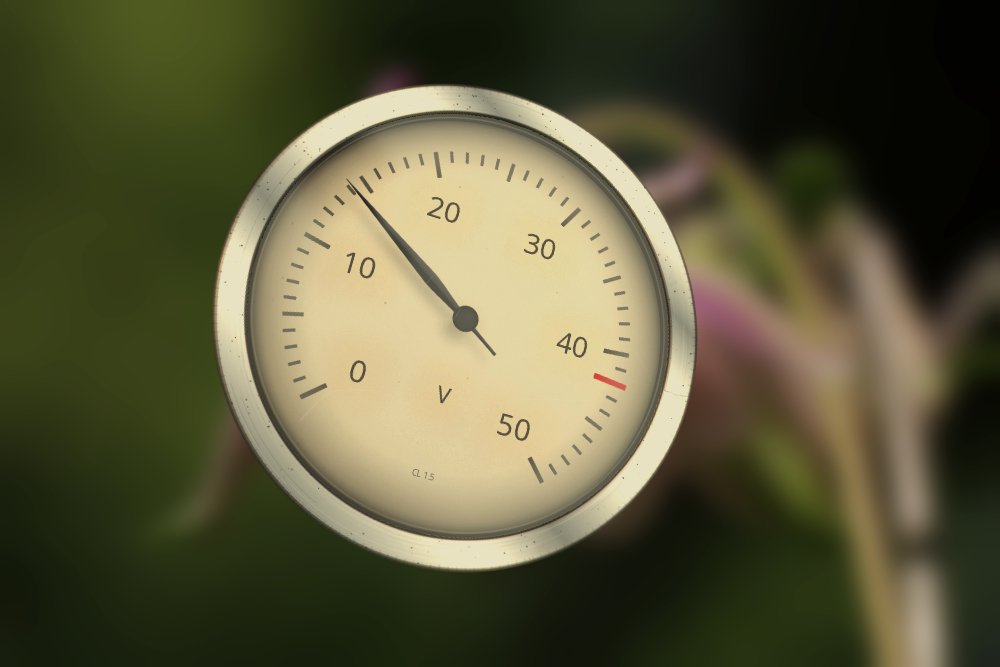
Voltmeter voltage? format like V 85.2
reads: V 14
